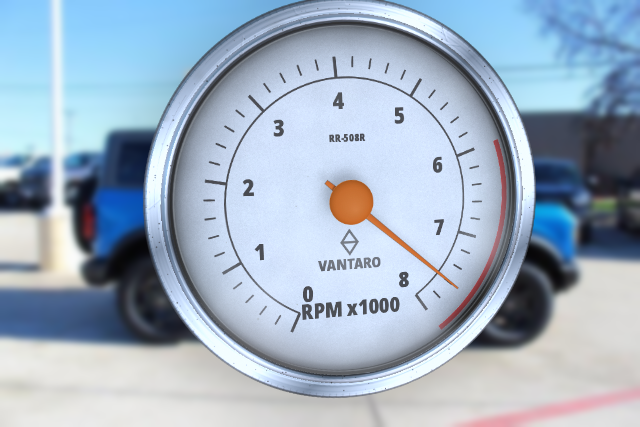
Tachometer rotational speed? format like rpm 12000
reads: rpm 7600
